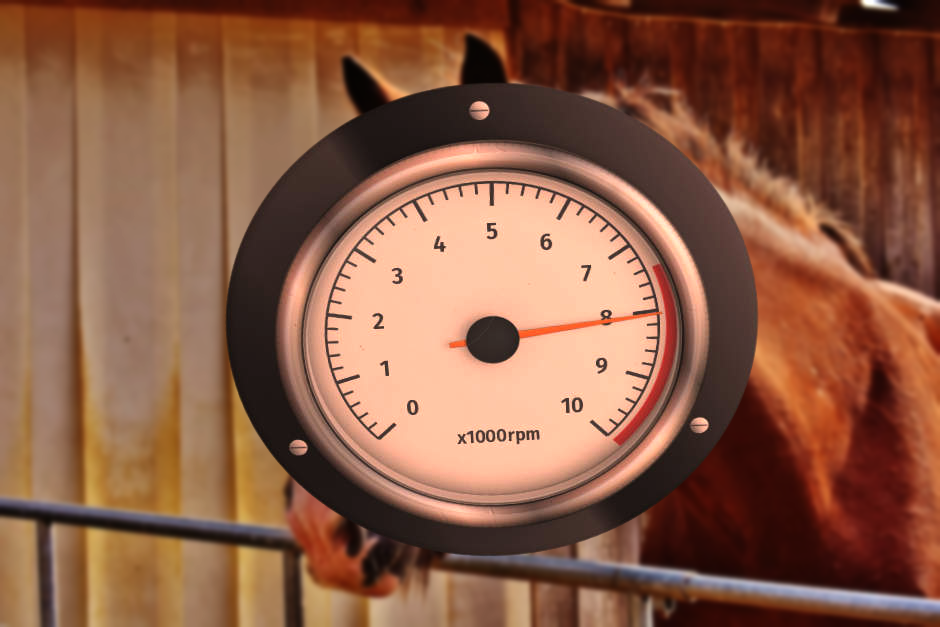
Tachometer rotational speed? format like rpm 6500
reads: rpm 8000
